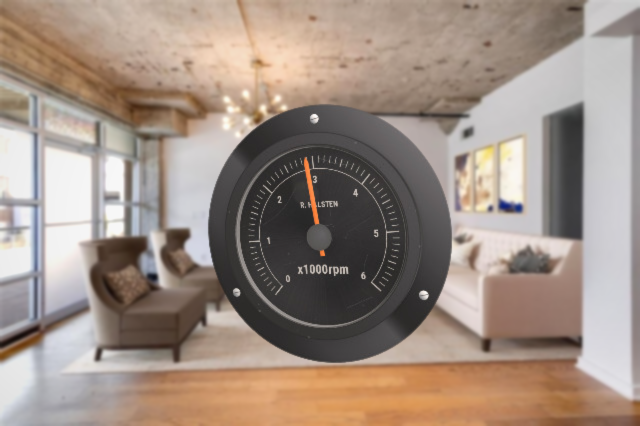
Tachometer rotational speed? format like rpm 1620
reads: rpm 2900
